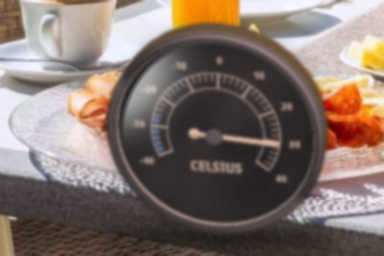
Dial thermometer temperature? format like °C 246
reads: °C 30
